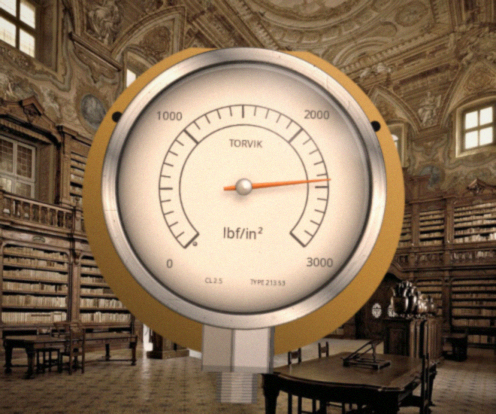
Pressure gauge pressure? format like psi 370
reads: psi 2450
